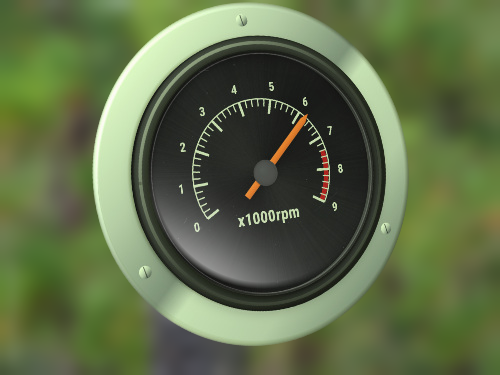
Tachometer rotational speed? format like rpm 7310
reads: rpm 6200
